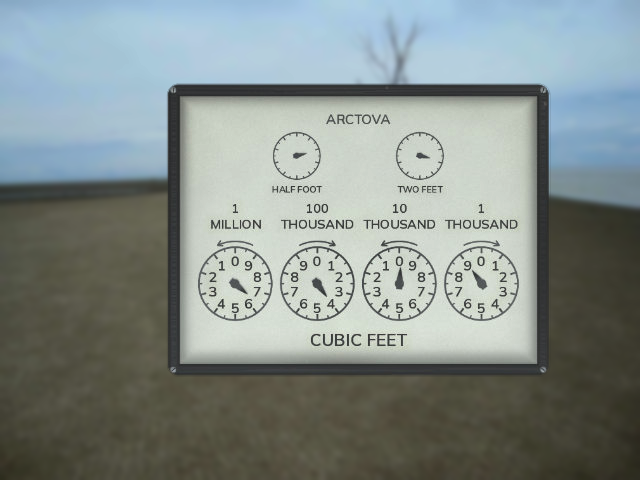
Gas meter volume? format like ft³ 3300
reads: ft³ 639900
